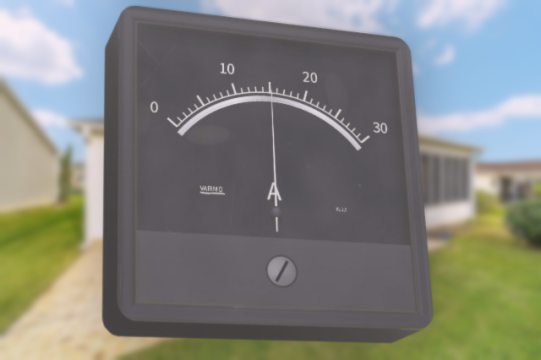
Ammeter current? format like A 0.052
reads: A 15
